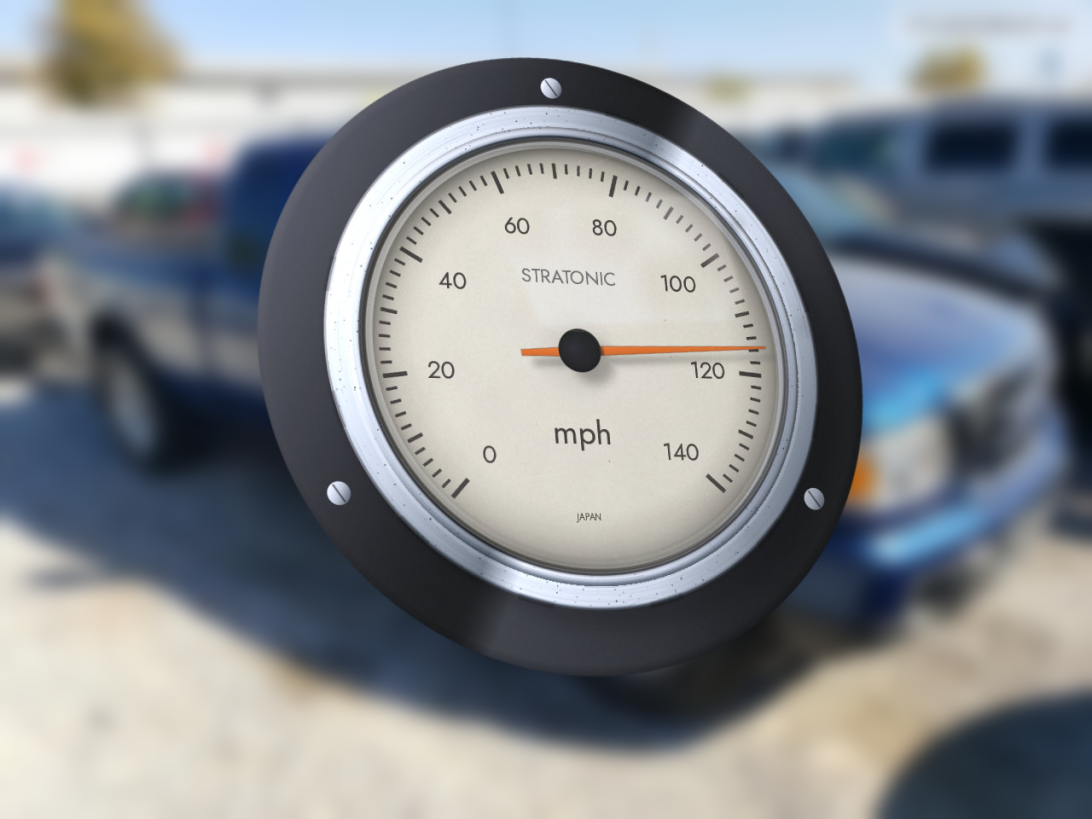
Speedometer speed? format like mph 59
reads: mph 116
